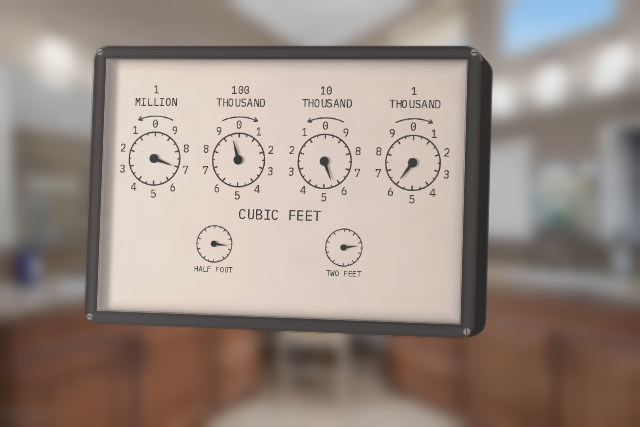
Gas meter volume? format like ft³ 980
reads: ft³ 695600
